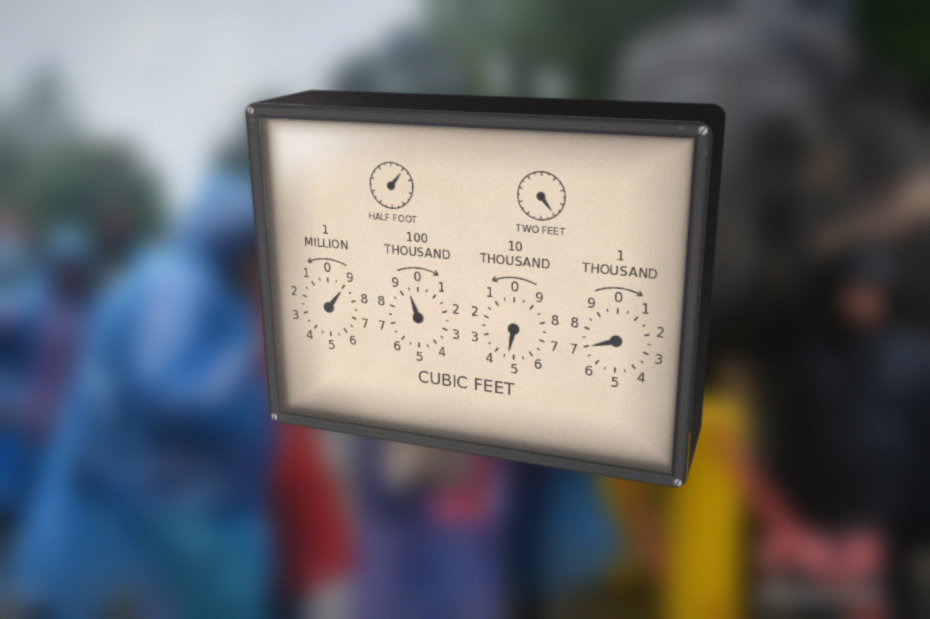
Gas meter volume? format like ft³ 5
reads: ft³ 894700
